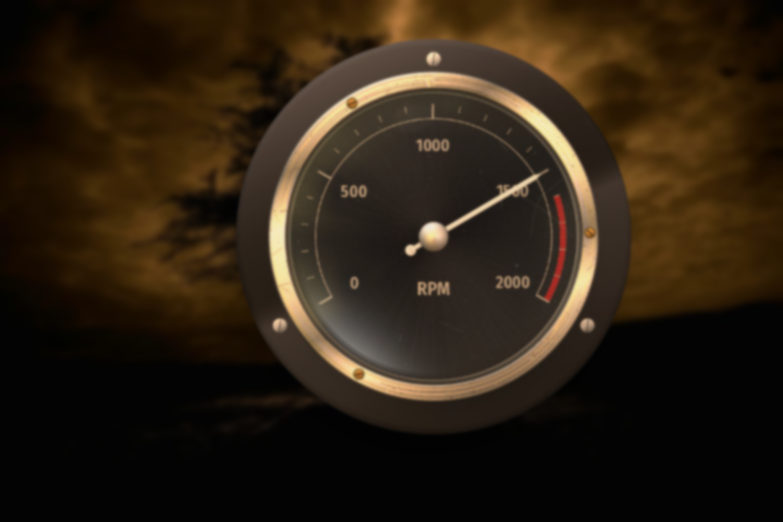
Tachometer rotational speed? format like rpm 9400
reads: rpm 1500
